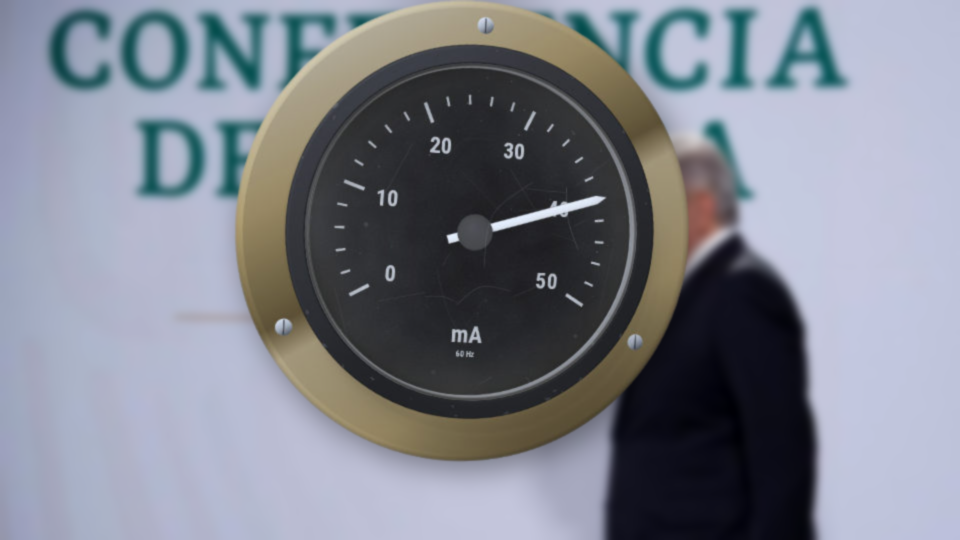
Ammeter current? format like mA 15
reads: mA 40
